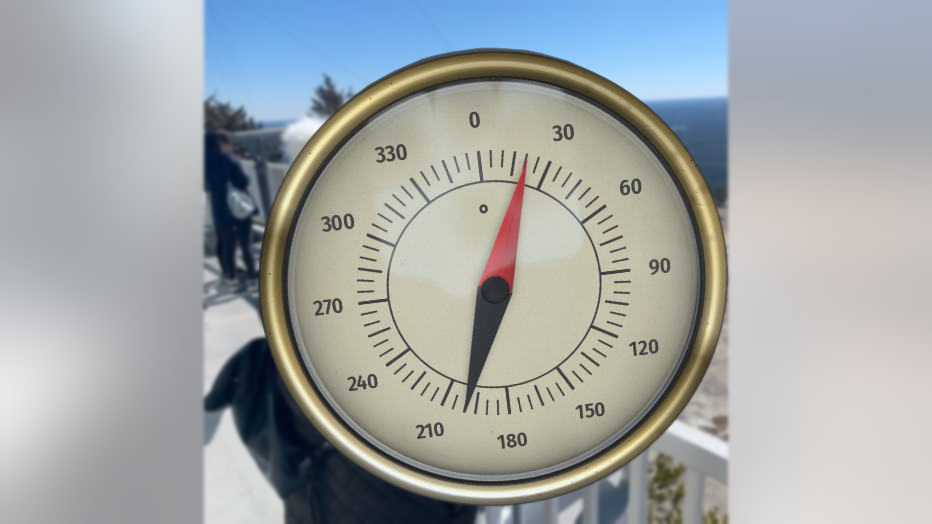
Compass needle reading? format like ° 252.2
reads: ° 20
